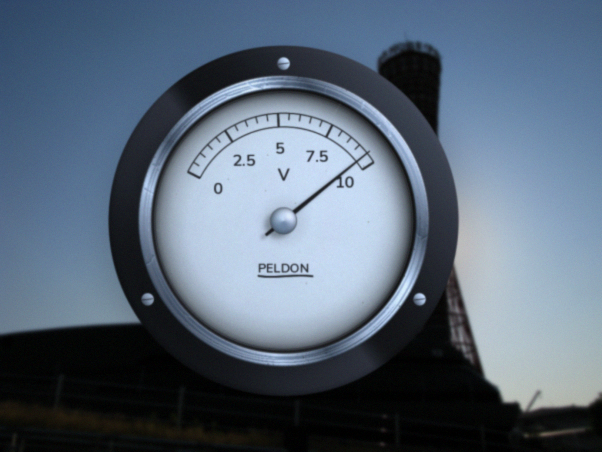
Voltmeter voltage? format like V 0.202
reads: V 9.5
